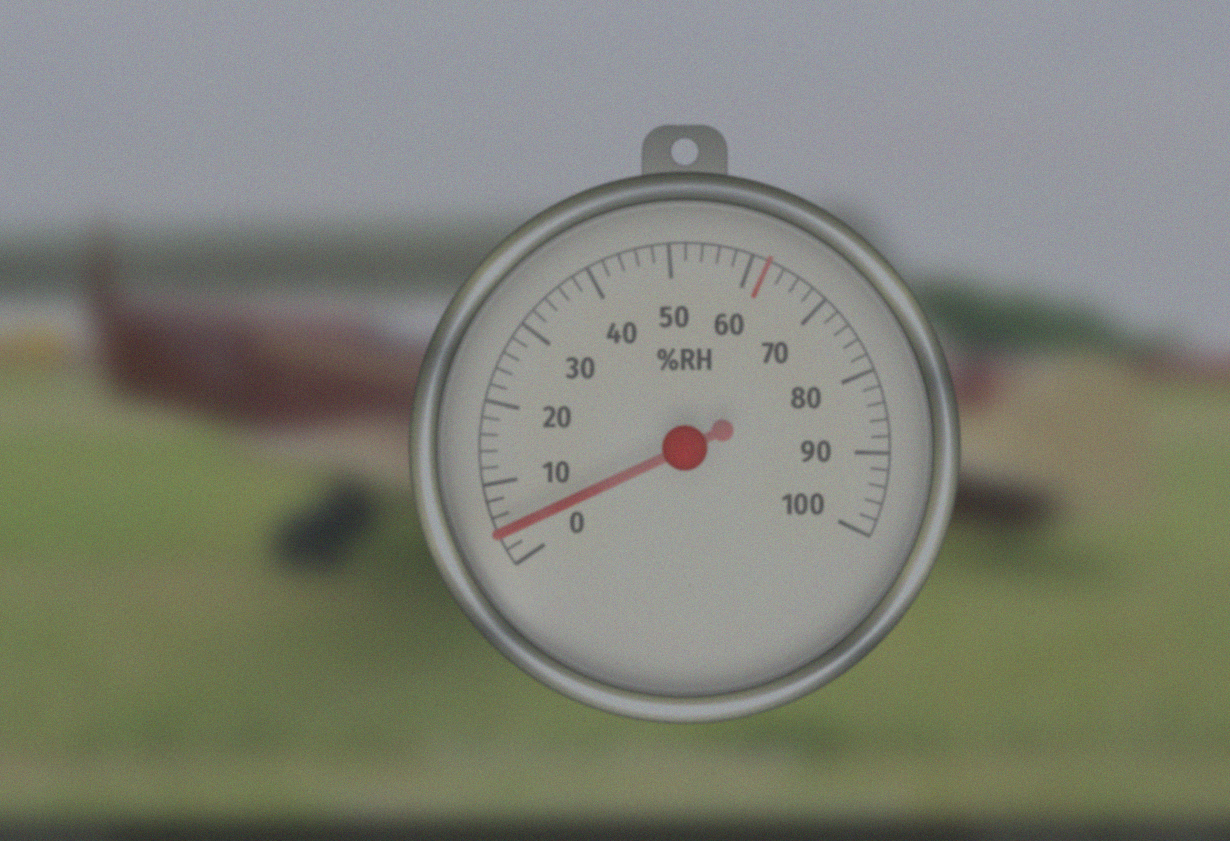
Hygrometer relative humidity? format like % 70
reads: % 4
